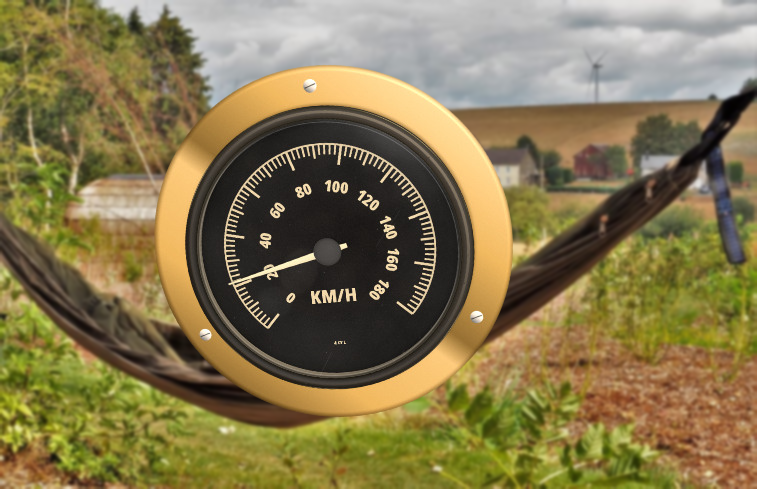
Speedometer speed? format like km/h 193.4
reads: km/h 22
